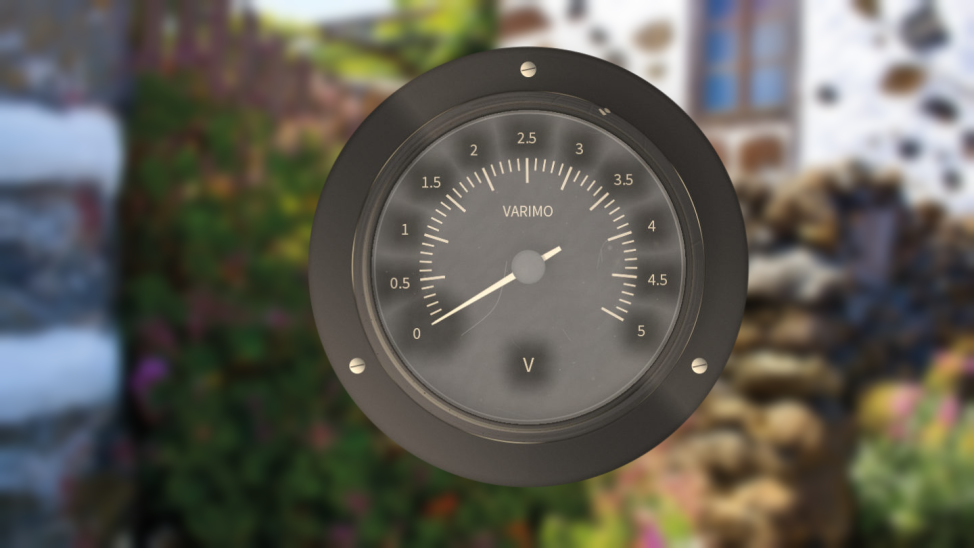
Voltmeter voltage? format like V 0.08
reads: V 0
